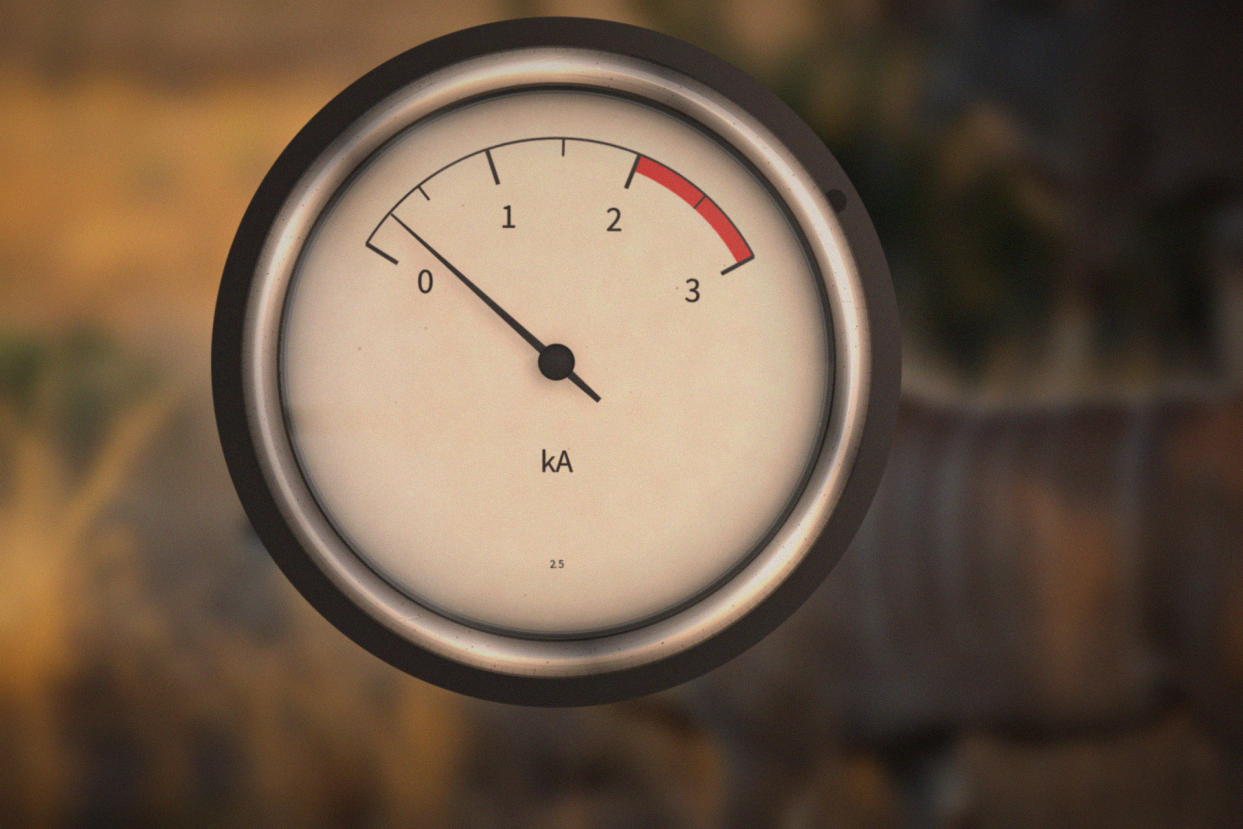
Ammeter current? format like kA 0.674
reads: kA 0.25
